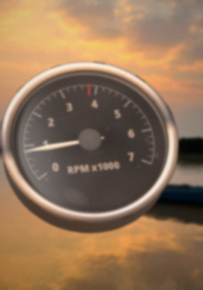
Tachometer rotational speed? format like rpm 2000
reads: rpm 800
